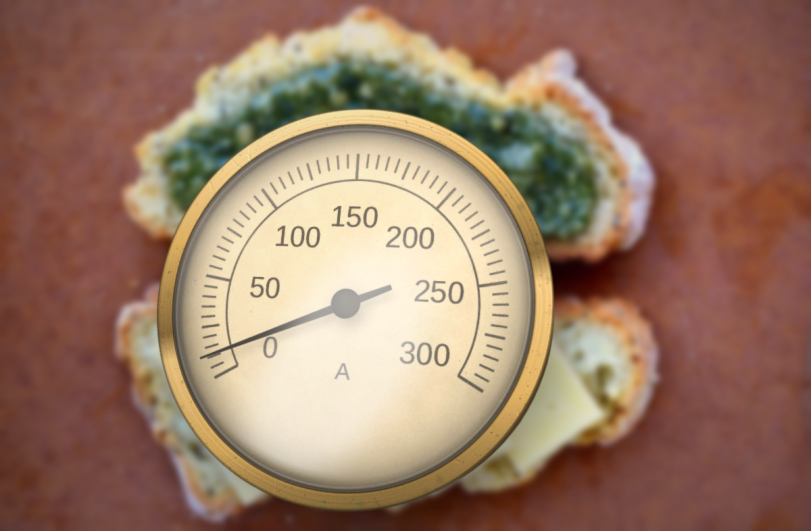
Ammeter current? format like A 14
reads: A 10
